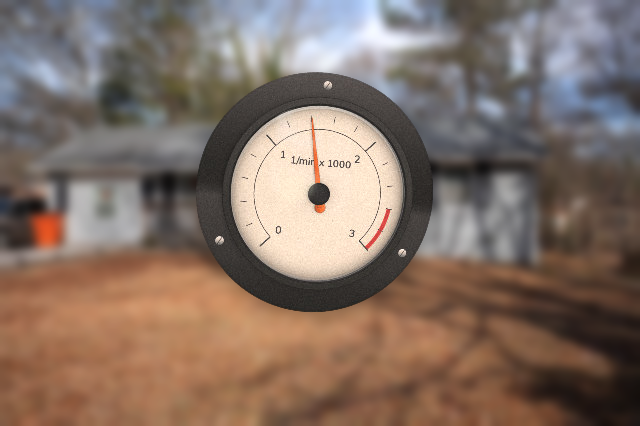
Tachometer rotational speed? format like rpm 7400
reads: rpm 1400
